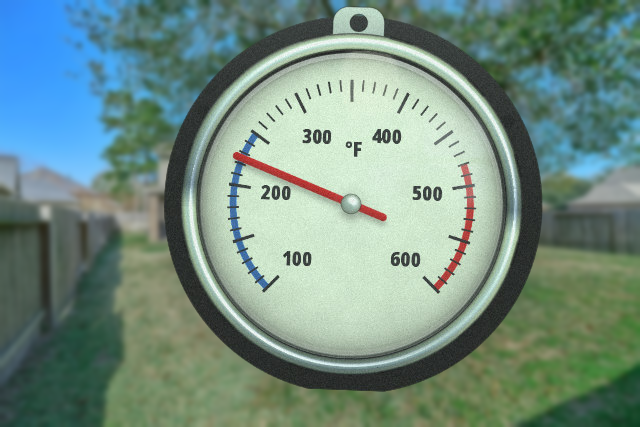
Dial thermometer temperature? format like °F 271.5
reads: °F 225
